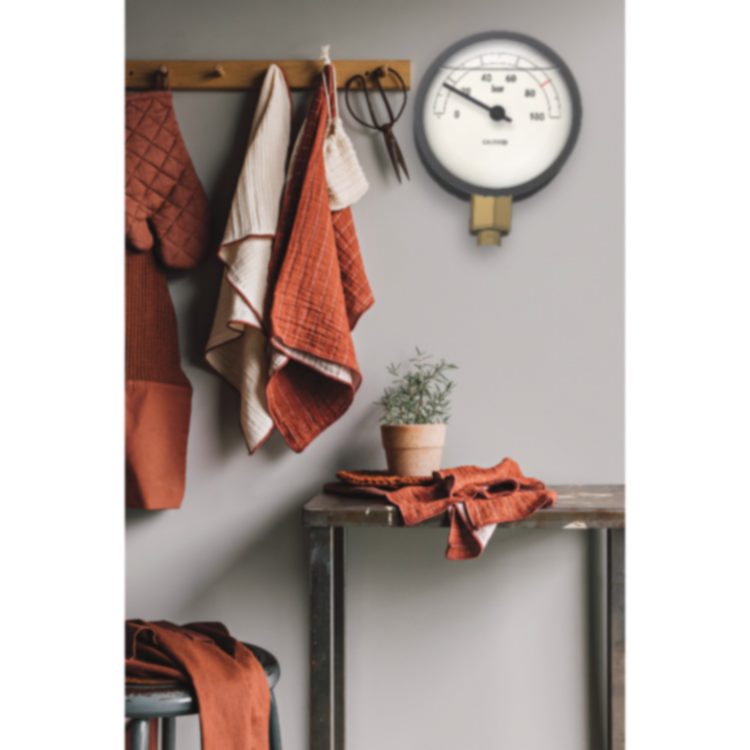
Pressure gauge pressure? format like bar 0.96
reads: bar 15
